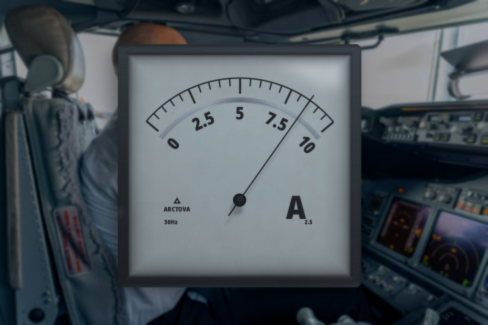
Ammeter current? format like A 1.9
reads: A 8.5
